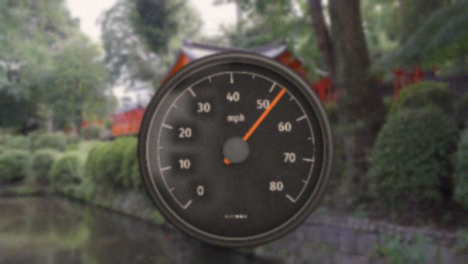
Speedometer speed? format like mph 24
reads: mph 52.5
